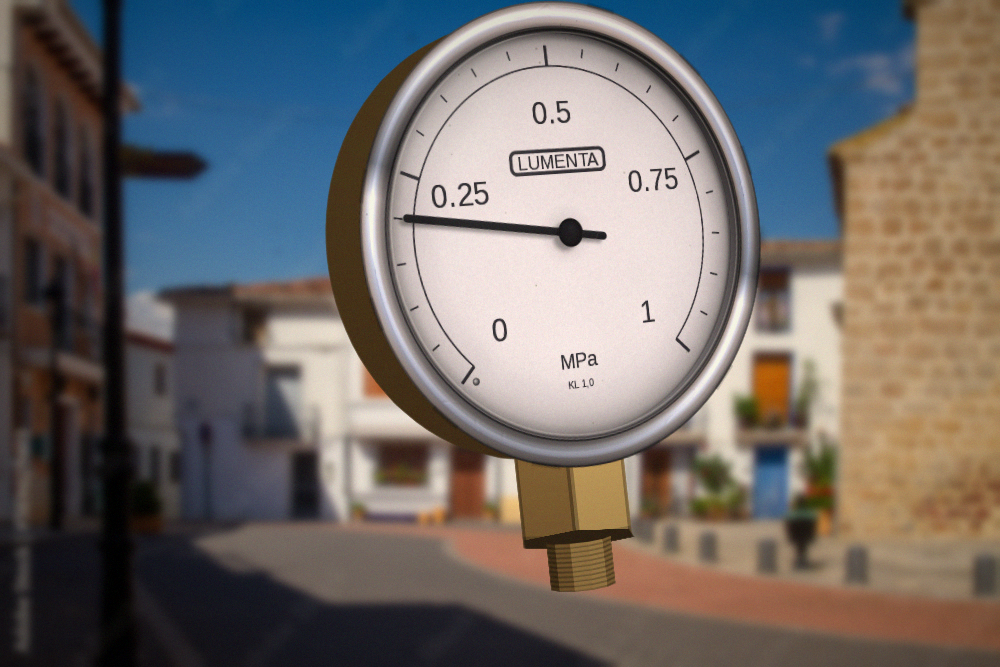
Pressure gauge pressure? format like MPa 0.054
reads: MPa 0.2
